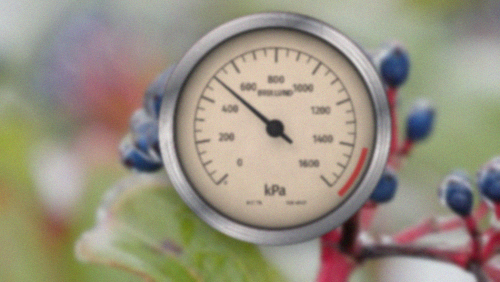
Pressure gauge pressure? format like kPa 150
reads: kPa 500
